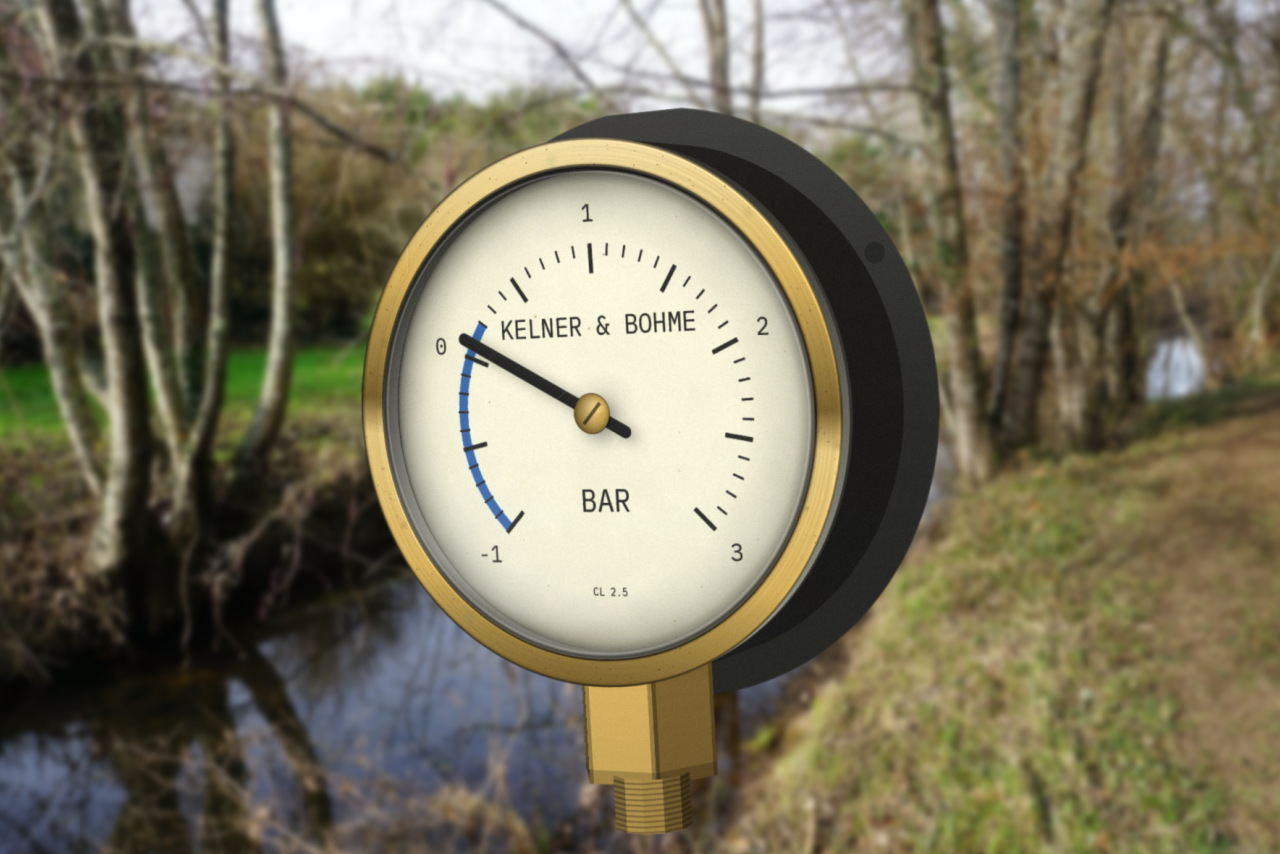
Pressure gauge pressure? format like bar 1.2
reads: bar 0.1
